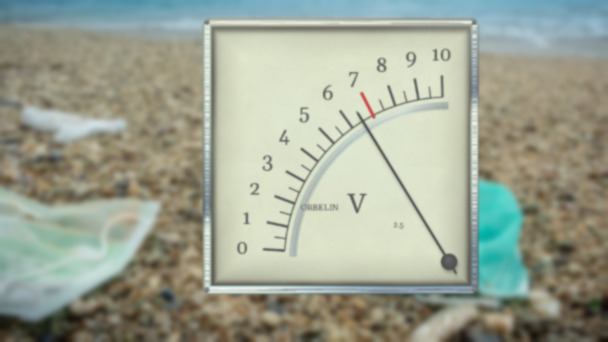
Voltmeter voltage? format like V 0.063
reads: V 6.5
